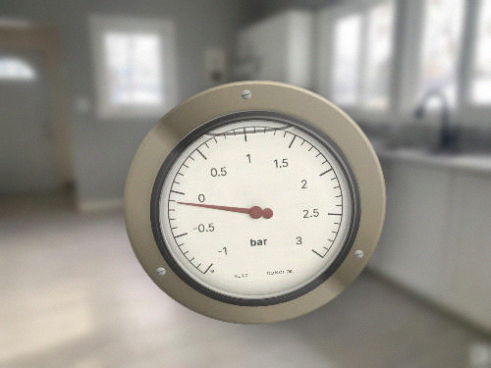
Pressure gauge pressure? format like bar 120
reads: bar -0.1
